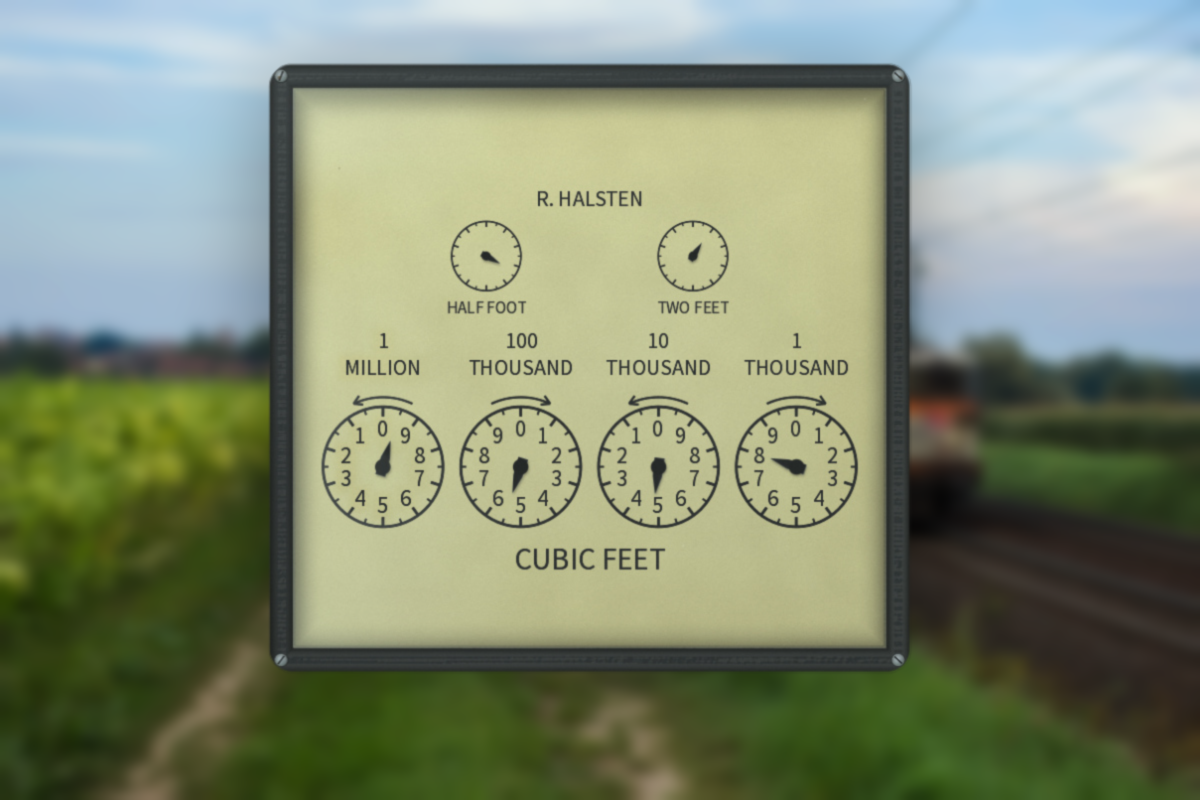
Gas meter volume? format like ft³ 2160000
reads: ft³ 954800
